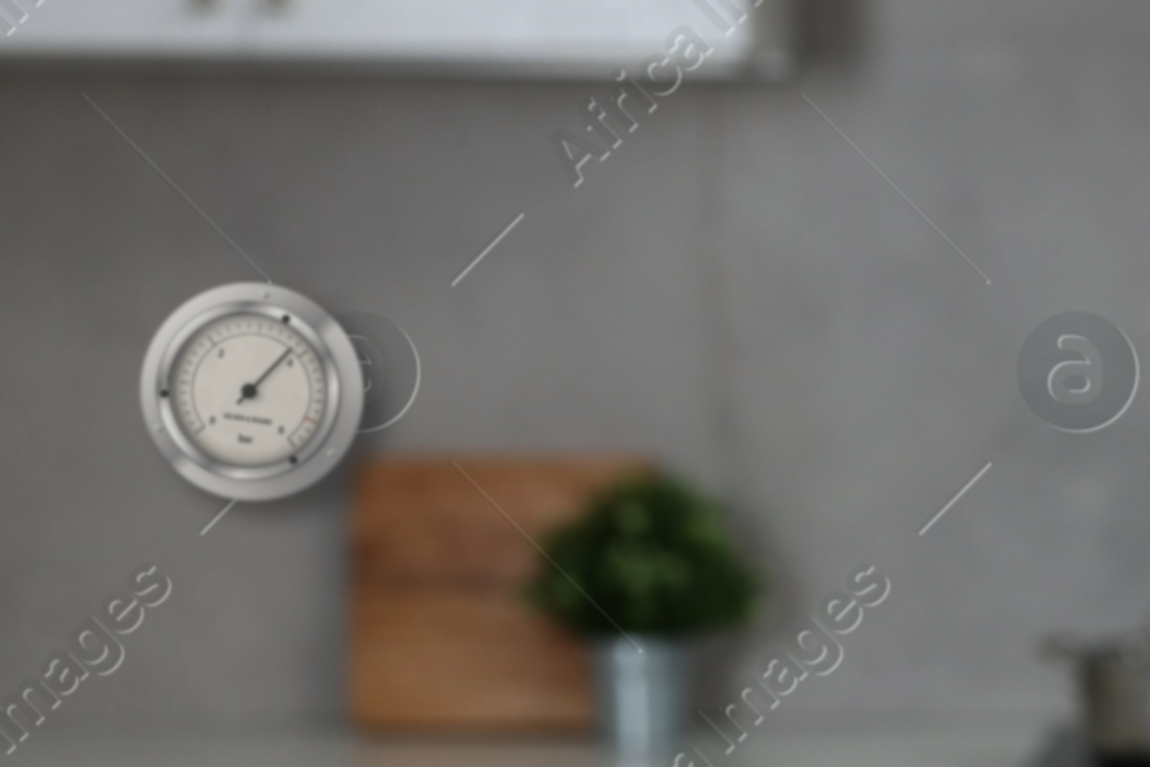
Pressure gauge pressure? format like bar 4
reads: bar 3.8
